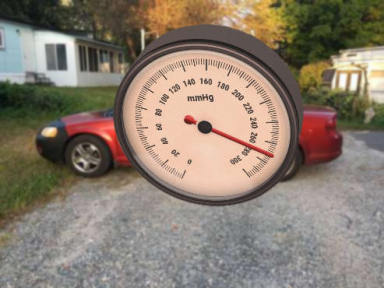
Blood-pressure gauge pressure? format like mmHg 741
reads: mmHg 270
